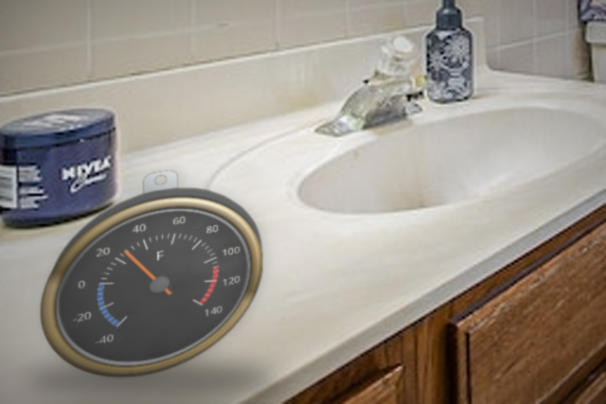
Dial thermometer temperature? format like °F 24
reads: °F 28
